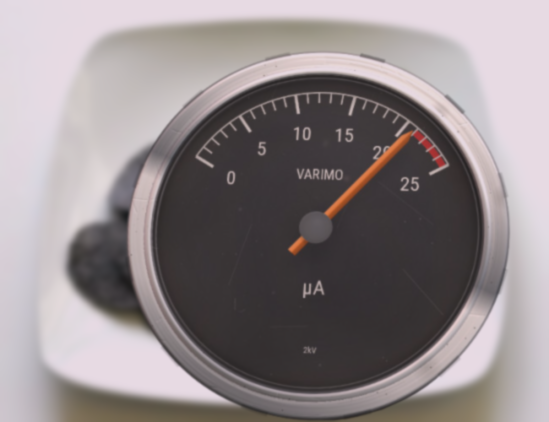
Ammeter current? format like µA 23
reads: µA 21
